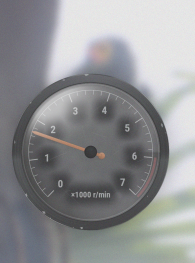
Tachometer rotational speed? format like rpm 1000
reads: rpm 1700
